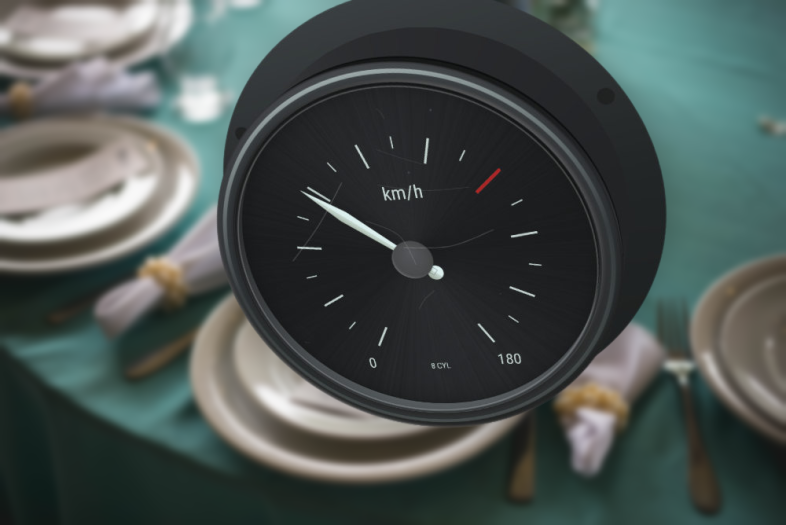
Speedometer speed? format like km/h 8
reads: km/h 60
